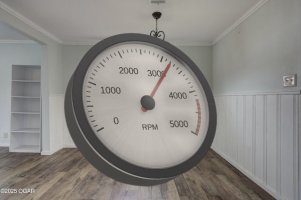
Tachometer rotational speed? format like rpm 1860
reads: rpm 3200
